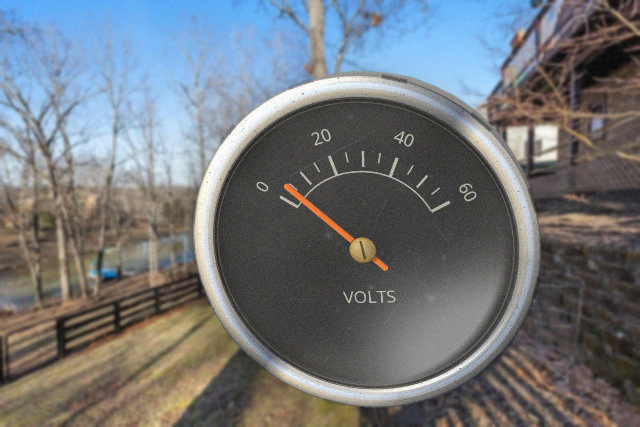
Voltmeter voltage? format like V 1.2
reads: V 5
